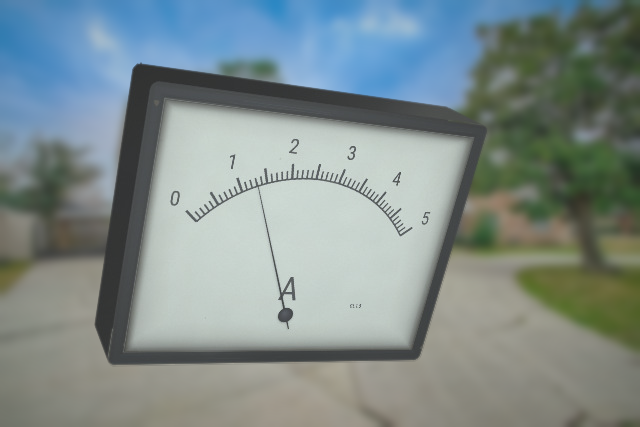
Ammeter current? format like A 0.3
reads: A 1.3
